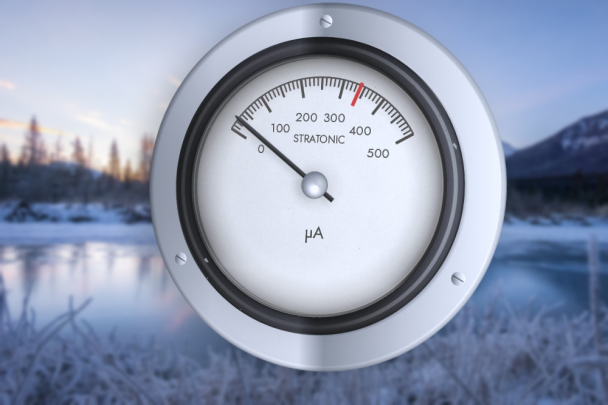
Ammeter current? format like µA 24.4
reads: µA 30
